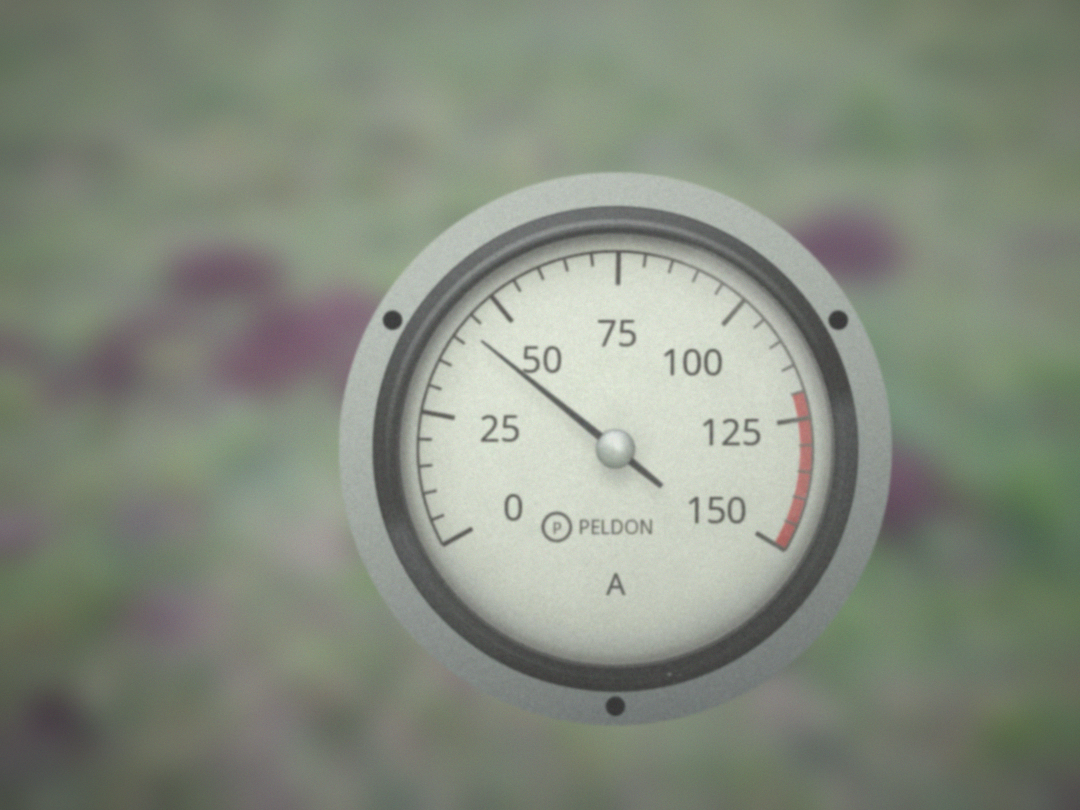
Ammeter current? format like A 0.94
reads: A 42.5
